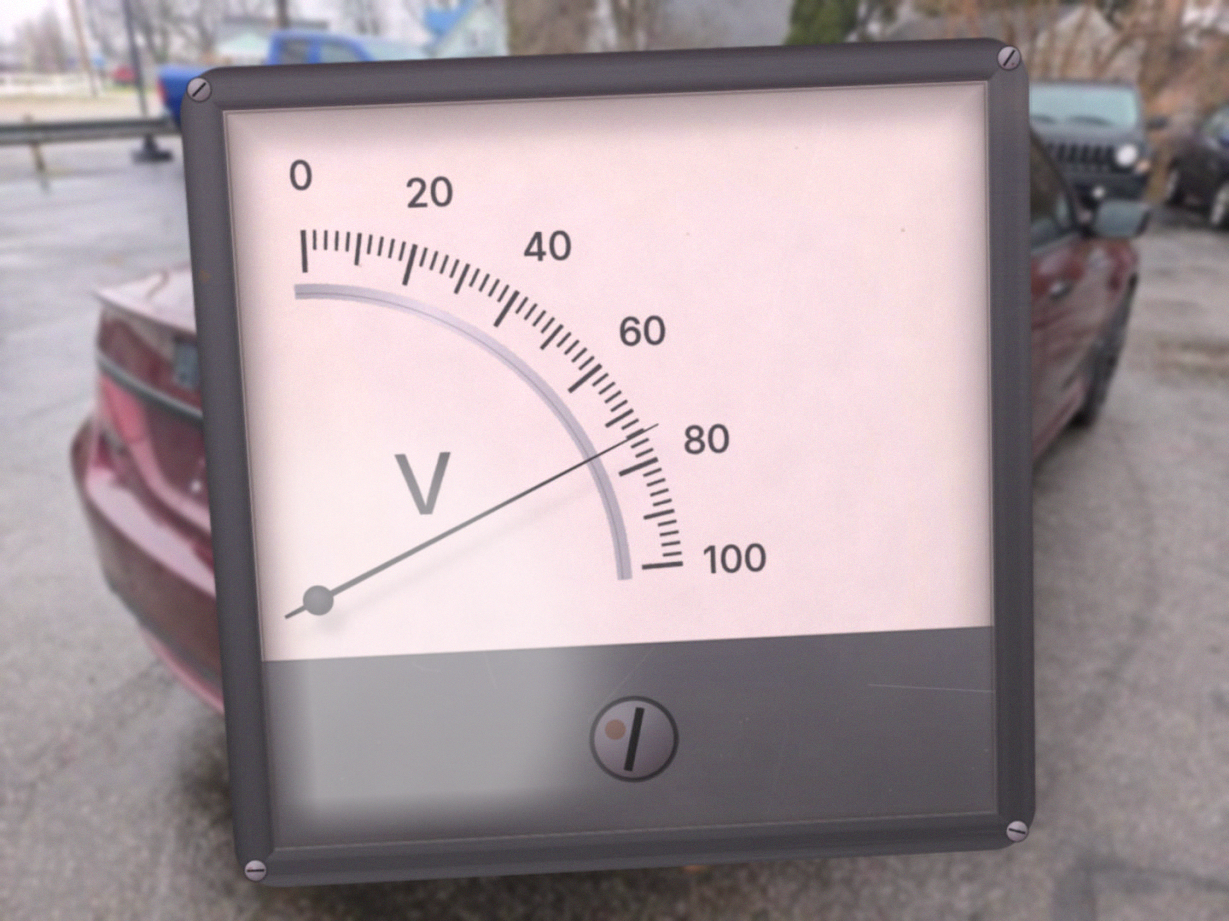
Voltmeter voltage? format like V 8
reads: V 74
